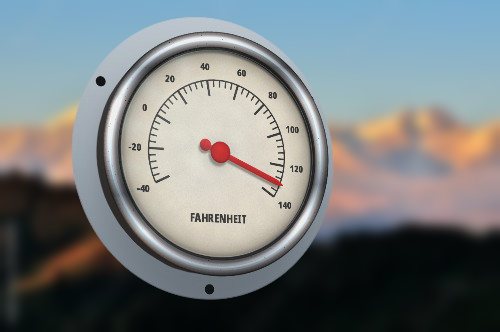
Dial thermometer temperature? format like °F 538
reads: °F 132
